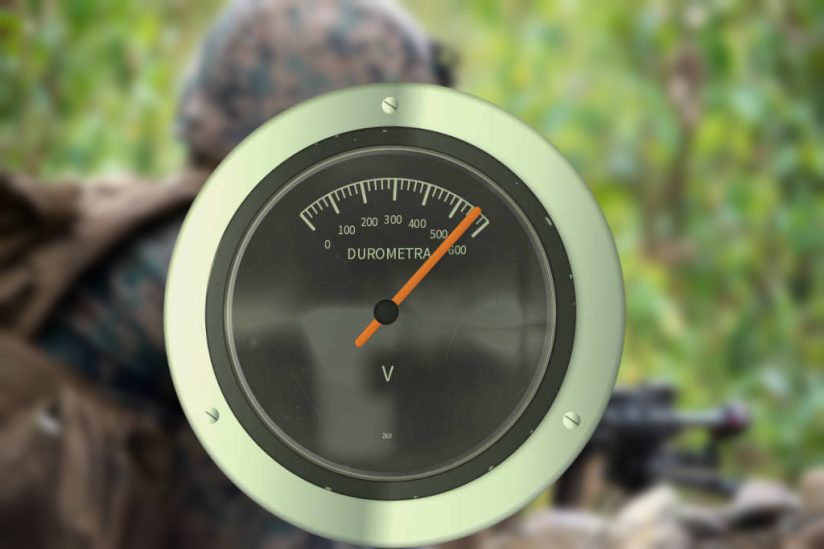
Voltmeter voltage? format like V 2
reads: V 560
